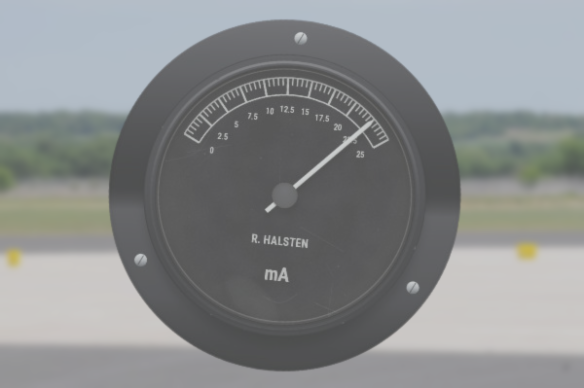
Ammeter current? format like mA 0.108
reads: mA 22.5
